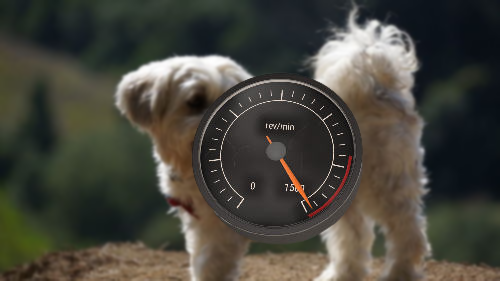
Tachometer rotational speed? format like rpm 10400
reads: rpm 1475
